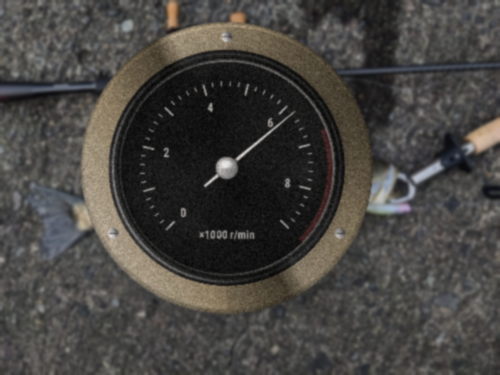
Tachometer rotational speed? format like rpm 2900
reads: rpm 6200
